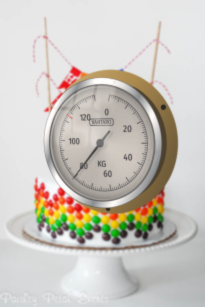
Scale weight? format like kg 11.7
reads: kg 80
